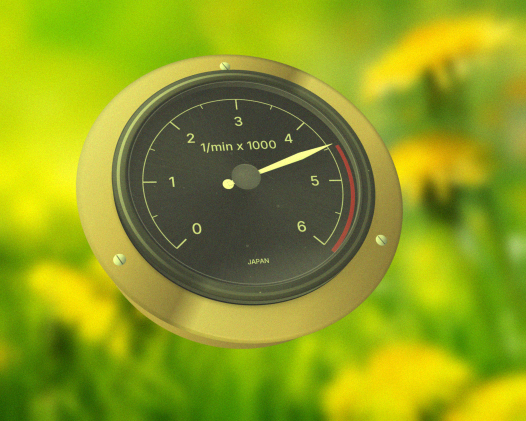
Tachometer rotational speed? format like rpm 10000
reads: rpm 4500
